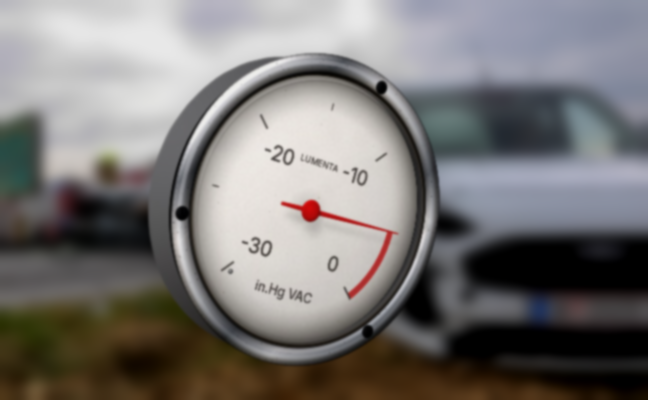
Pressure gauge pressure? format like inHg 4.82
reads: inHg -5
